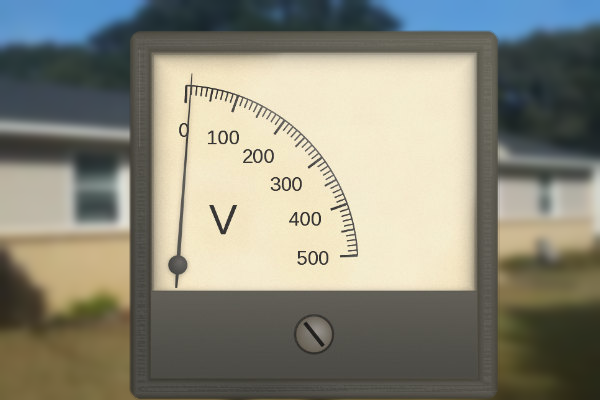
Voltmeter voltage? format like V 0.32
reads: V 10
